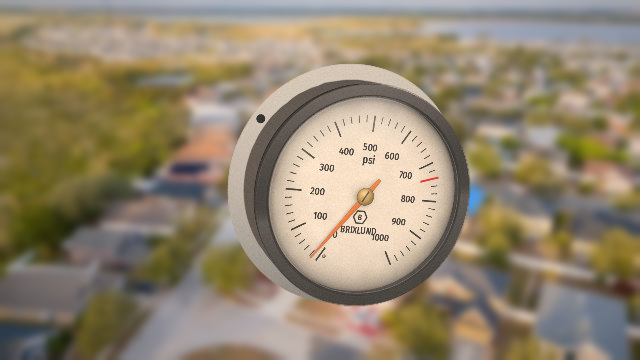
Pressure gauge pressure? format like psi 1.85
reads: psi 20
